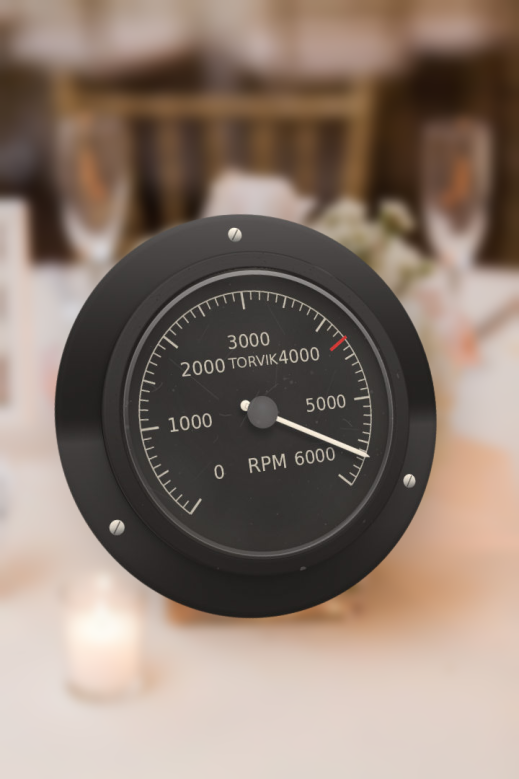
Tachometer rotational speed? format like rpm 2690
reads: rpm 5650
